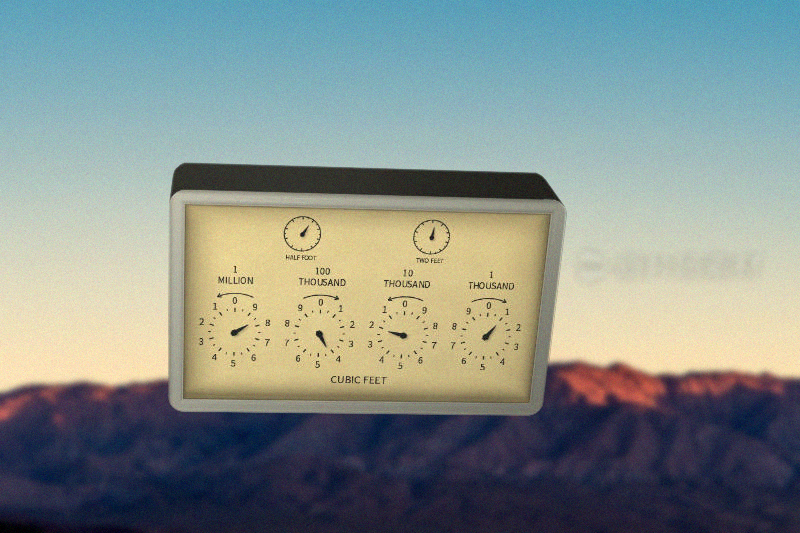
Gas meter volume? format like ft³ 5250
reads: ft³ 842100
